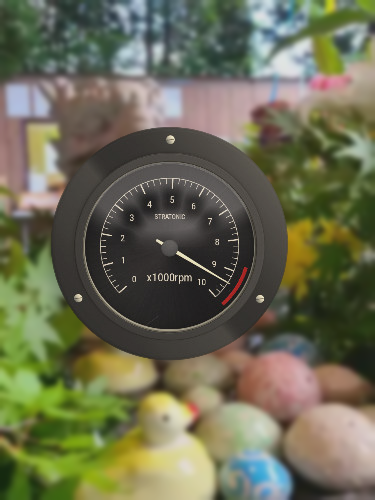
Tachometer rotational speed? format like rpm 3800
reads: rpm 9400
